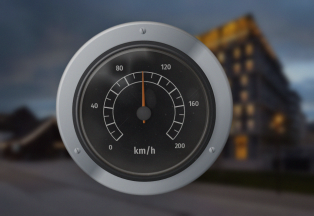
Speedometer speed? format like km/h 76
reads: km/h 100
